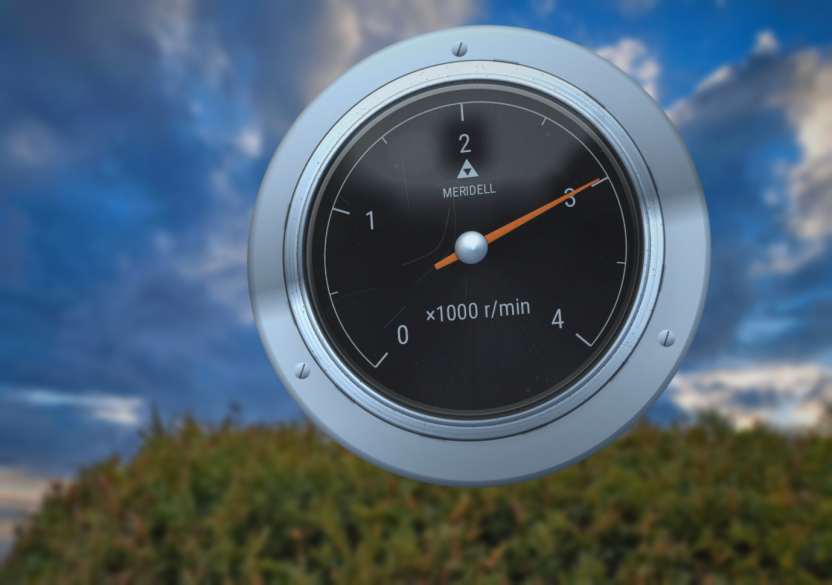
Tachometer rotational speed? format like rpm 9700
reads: rpm 3000
